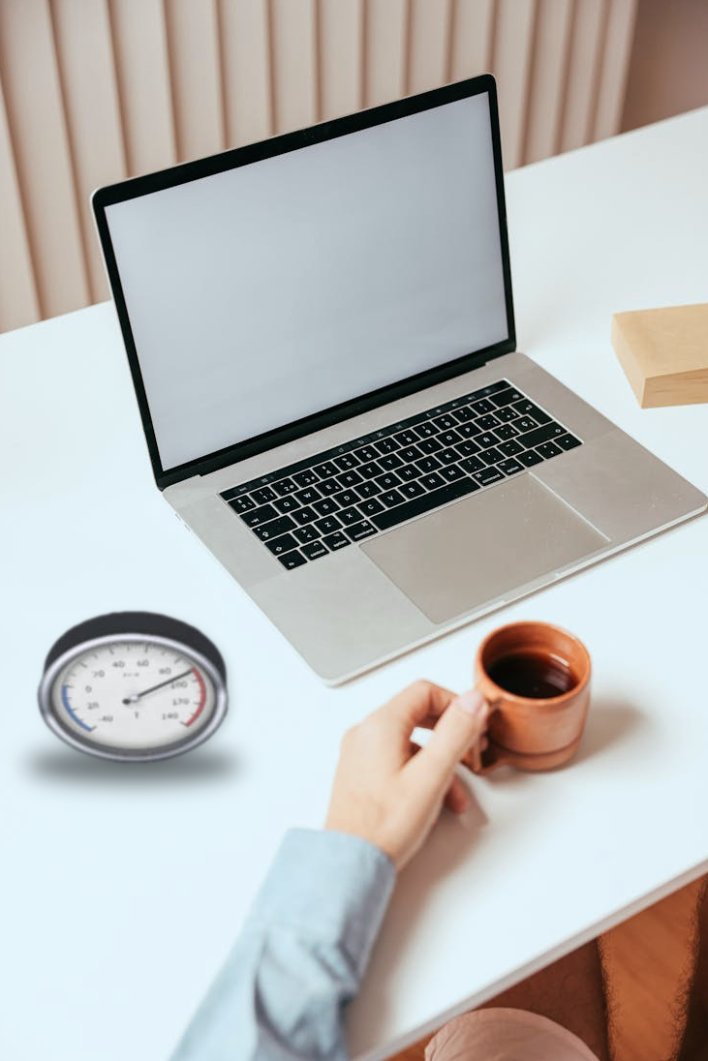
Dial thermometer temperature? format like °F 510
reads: °F 90
